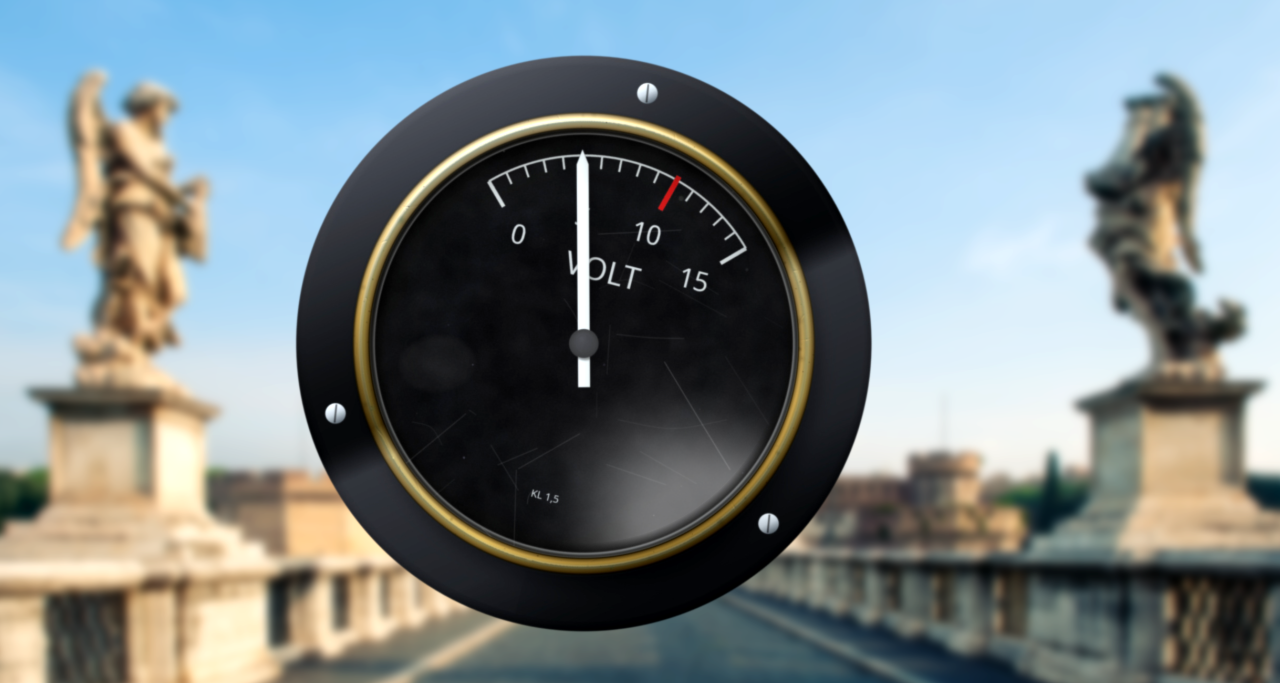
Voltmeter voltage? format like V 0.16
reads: V 5
